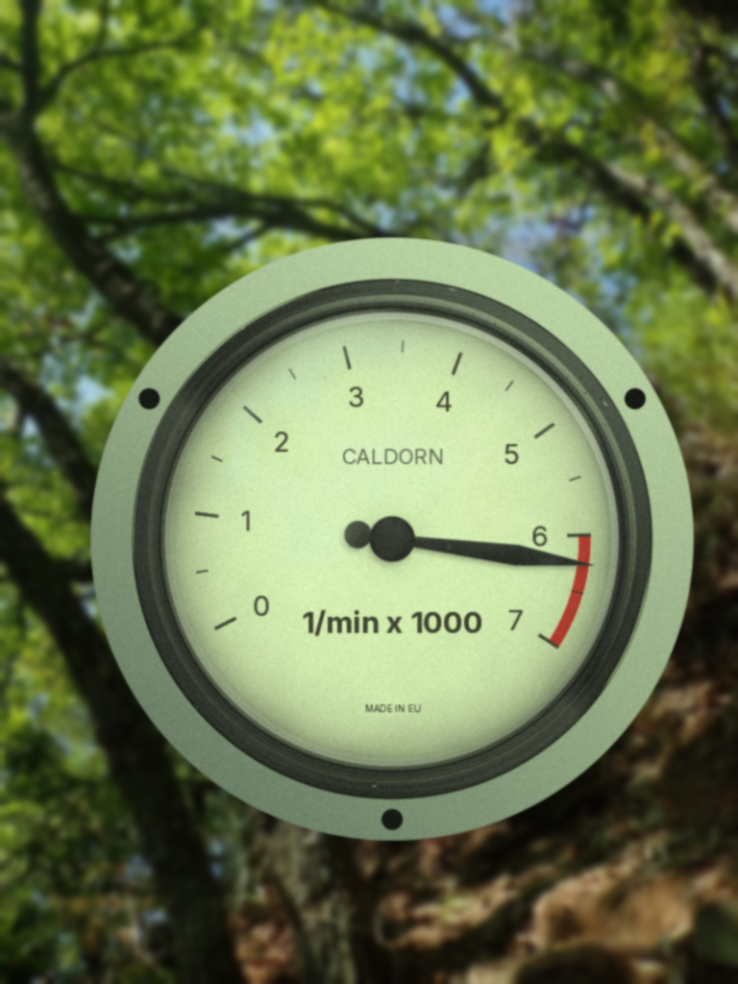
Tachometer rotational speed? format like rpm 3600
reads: rpm 6250
